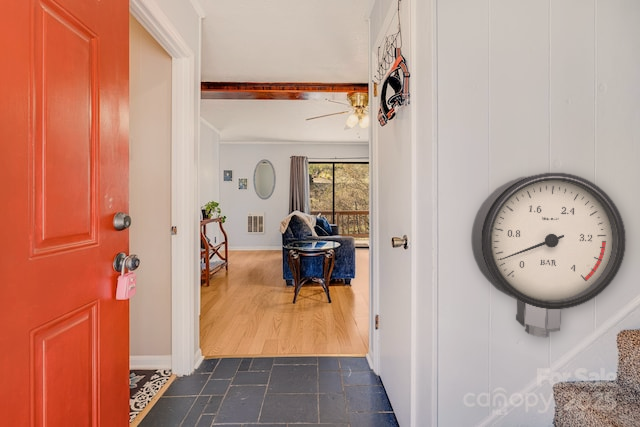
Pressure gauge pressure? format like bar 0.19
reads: bar 0.3
